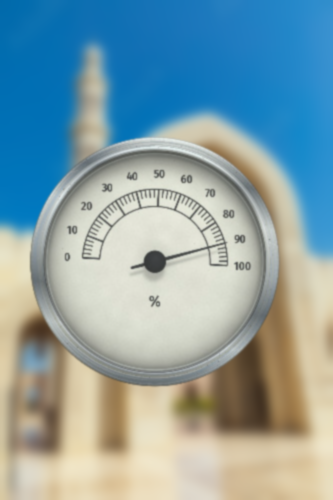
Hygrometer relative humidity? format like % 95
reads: % 90
